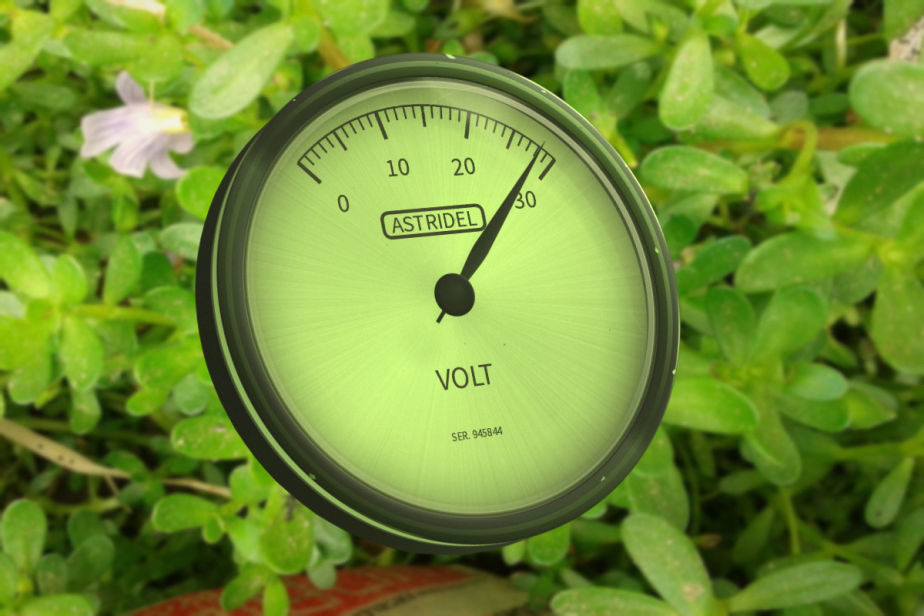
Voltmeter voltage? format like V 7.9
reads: V 28
